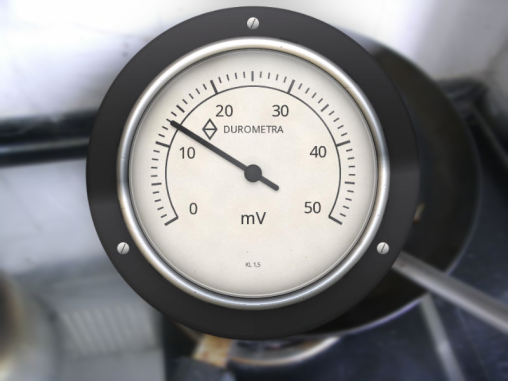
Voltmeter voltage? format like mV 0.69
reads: mV 13
